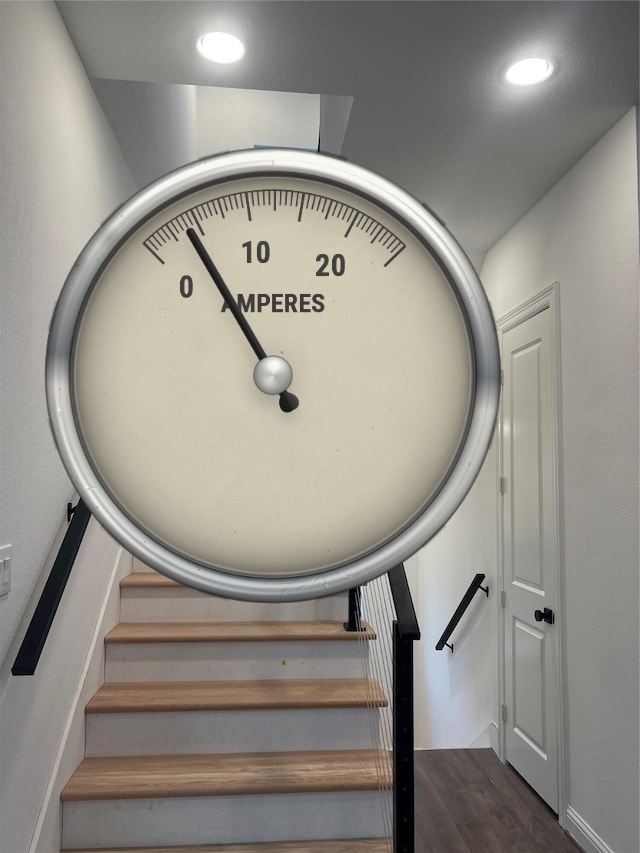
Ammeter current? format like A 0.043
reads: A 4
